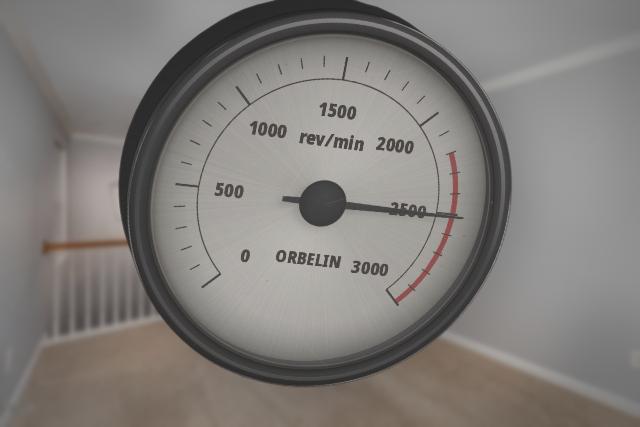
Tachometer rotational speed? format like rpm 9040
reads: rpm 2500
